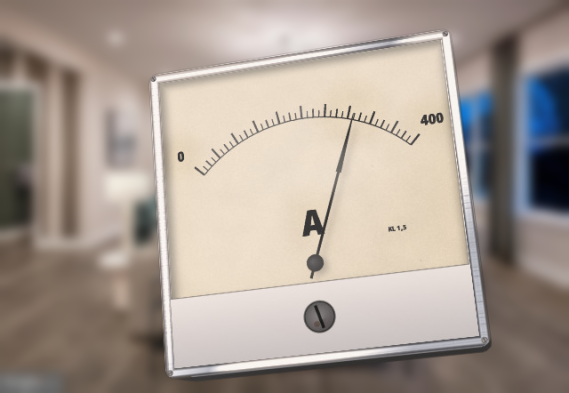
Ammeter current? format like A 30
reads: A 290
